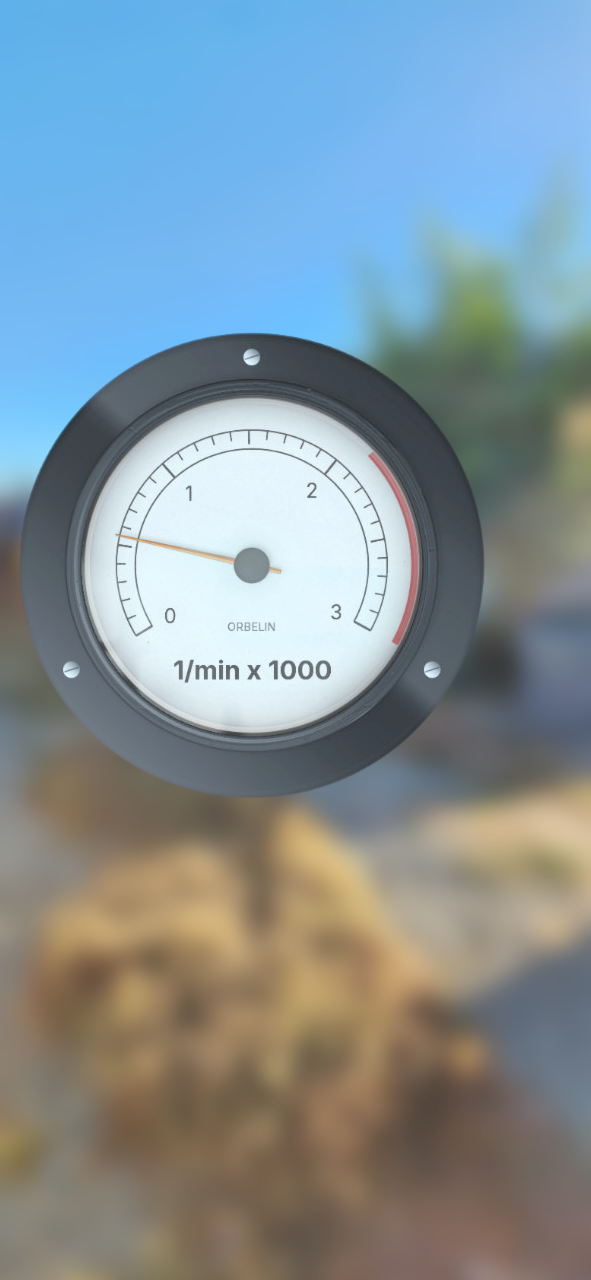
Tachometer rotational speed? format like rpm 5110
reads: rpm 550
